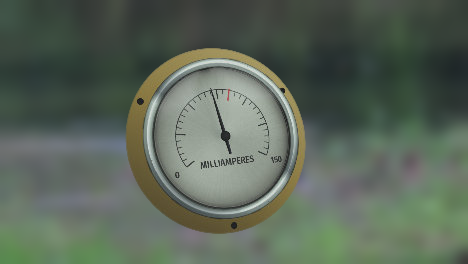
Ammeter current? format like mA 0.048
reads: mA 70
